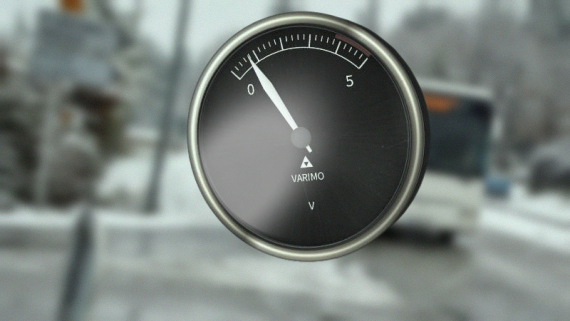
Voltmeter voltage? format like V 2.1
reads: V 0.8
